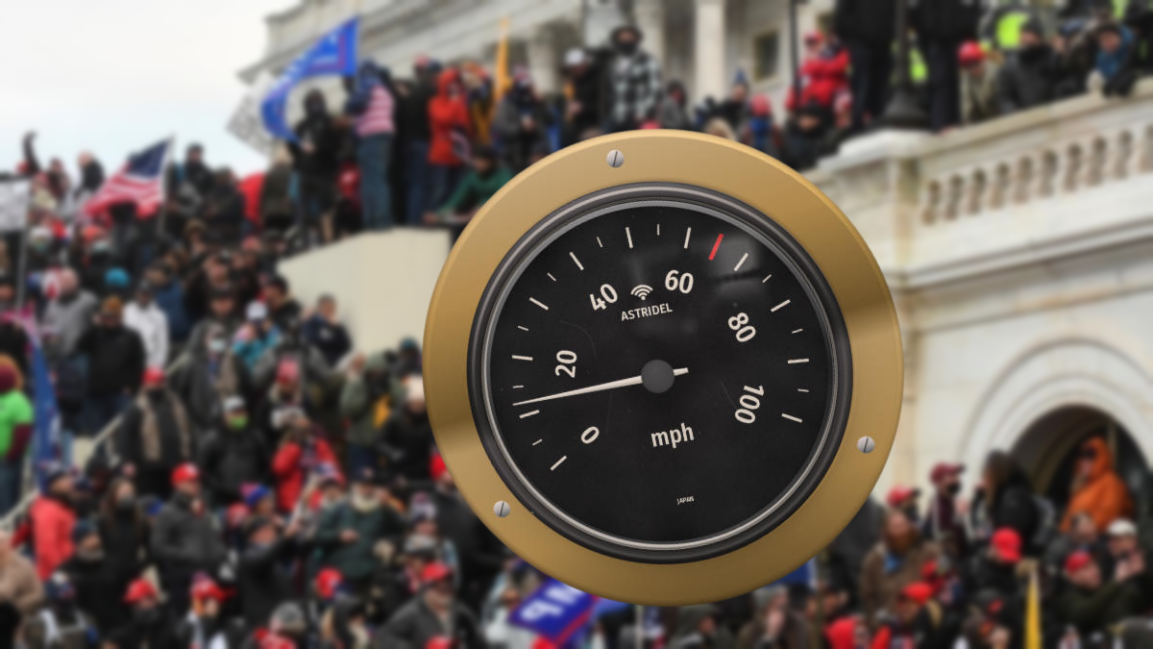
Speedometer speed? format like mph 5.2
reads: mph 12.5
